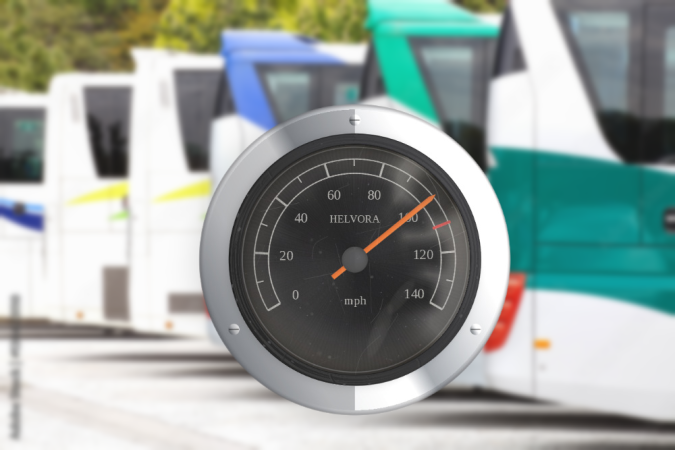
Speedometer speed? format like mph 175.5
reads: mph 100
